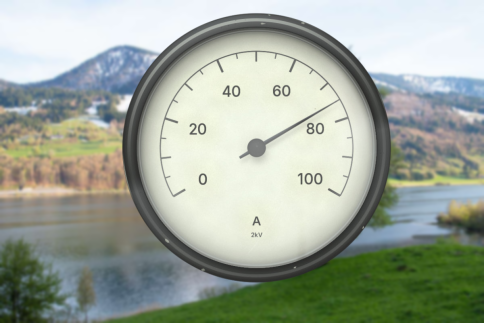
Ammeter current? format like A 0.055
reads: A 75
